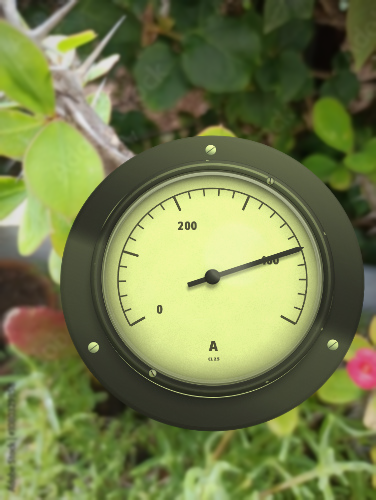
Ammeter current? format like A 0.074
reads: A 400
